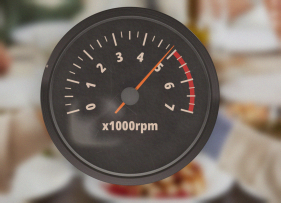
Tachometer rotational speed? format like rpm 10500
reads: rpm 4875
